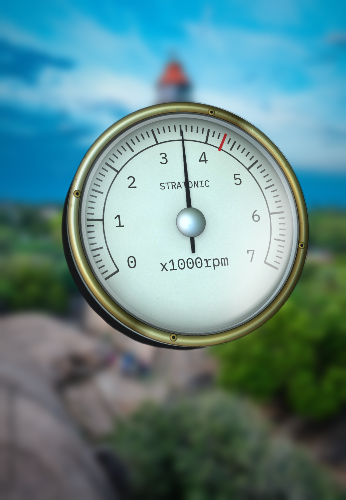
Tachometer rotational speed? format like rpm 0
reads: rpm 3500
